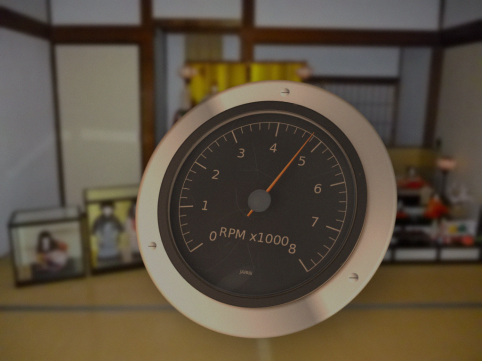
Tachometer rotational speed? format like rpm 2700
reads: rpm 4800
